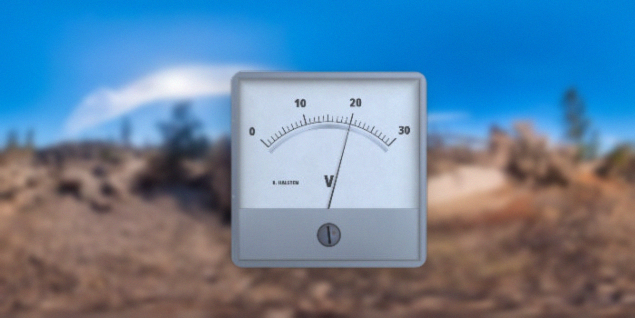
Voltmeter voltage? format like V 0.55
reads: V 20
